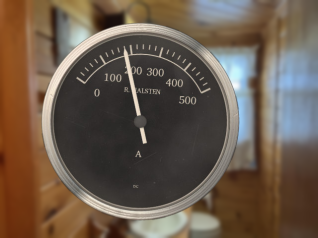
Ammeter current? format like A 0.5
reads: A 180
